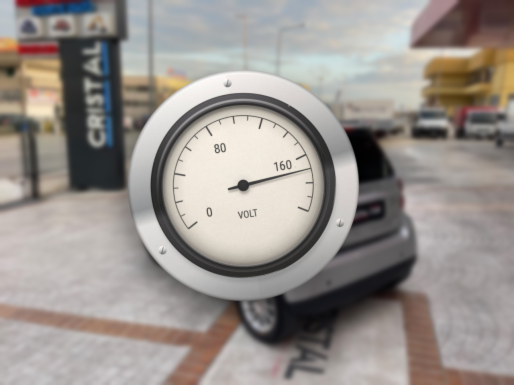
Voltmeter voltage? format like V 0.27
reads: V 170
